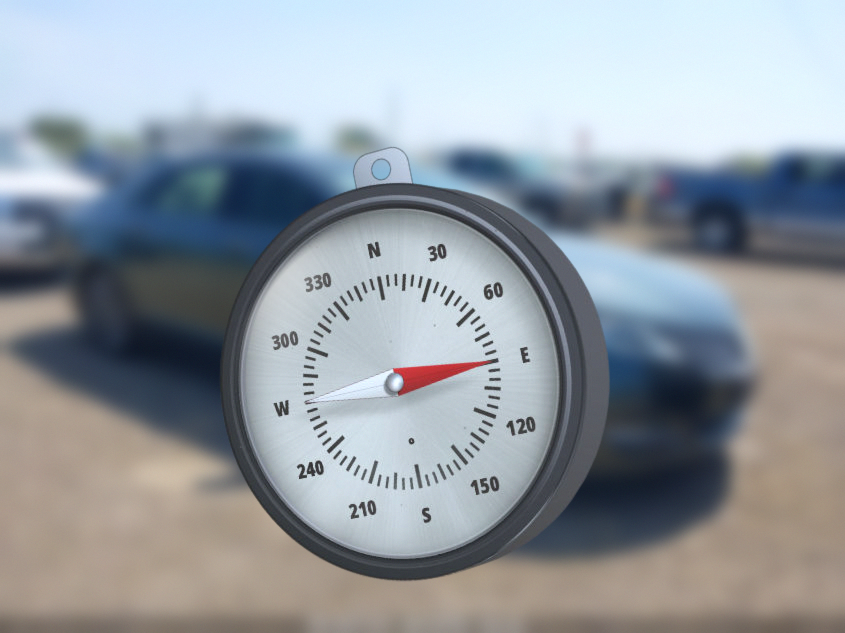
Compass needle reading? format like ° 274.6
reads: ° 90
